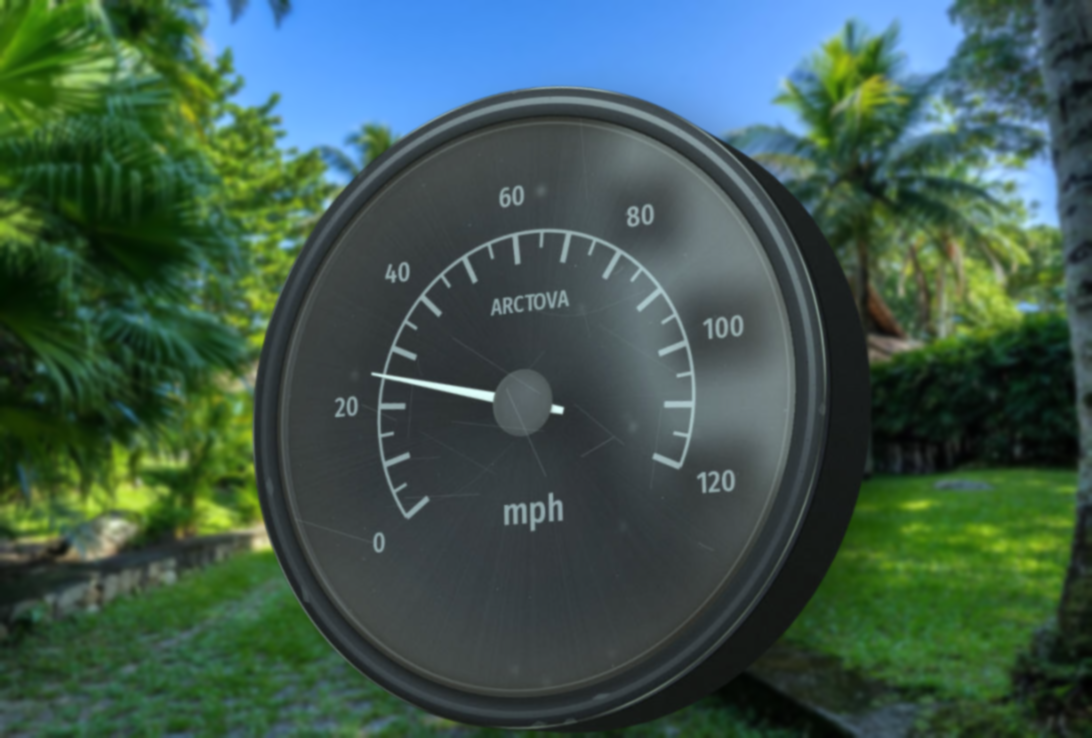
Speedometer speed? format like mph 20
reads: mph 25
